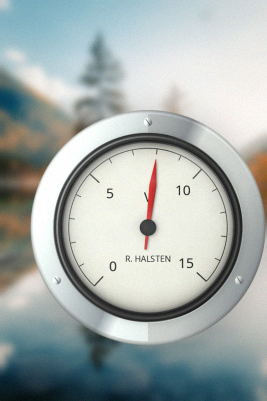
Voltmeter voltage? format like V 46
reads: V 8
